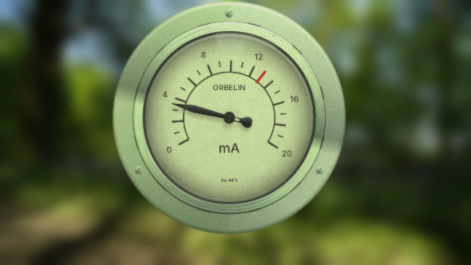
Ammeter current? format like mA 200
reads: mA 3.5
